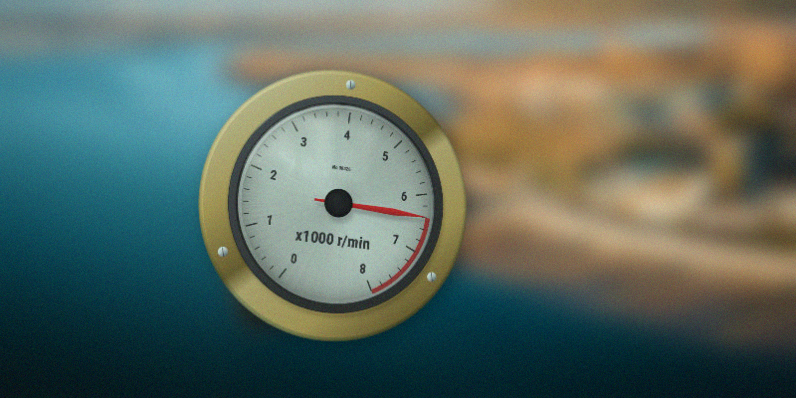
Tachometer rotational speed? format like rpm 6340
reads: rpm 6400
